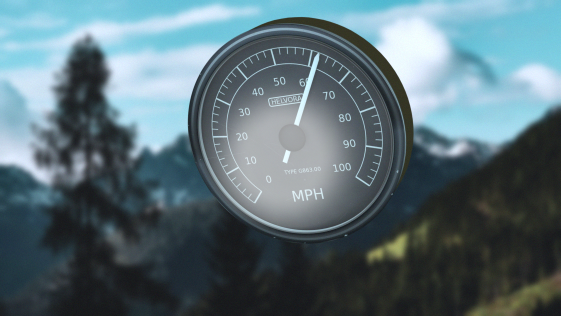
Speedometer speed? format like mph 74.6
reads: mph 62
